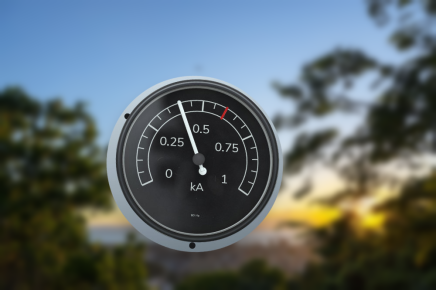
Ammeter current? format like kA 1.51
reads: kA 0.4
